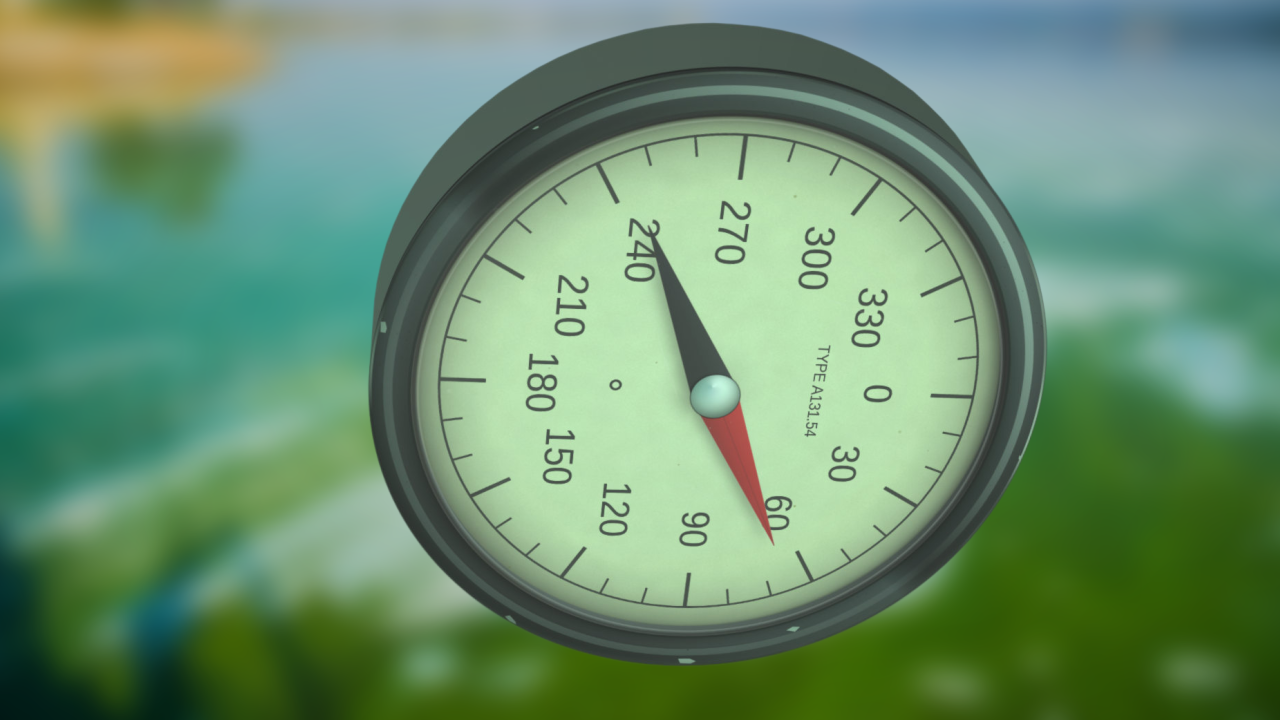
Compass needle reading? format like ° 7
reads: ° 65
